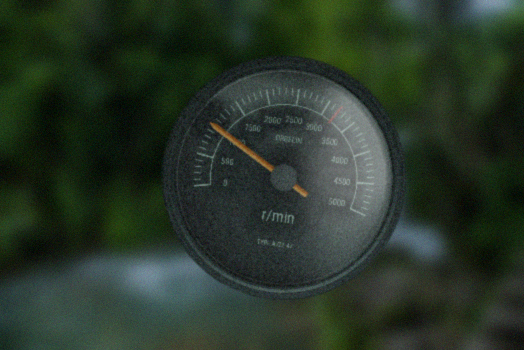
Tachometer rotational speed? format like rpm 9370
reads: rpm 1000
